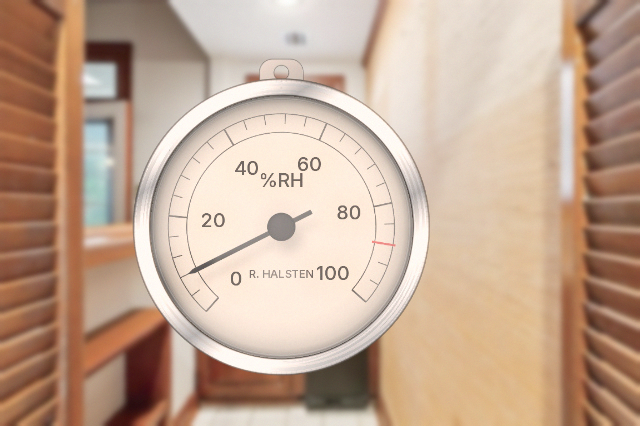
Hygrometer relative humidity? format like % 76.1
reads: % 8
